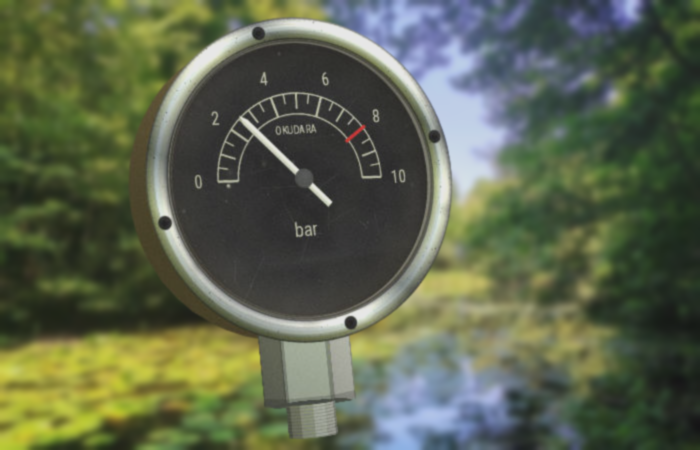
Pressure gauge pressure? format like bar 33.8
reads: bar 2.5
